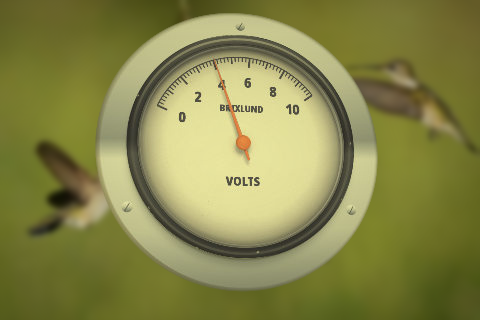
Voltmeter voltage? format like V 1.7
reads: V 4
